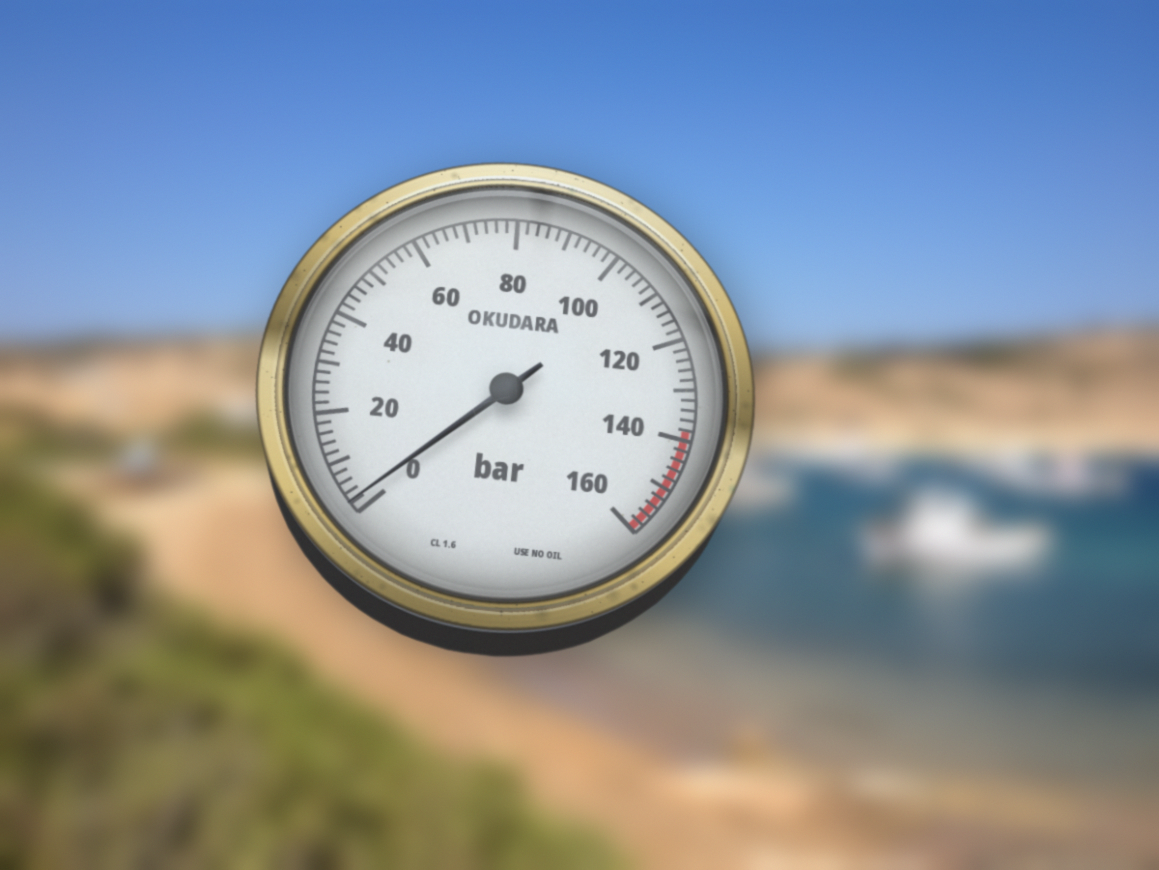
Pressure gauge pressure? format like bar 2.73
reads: bar 2
